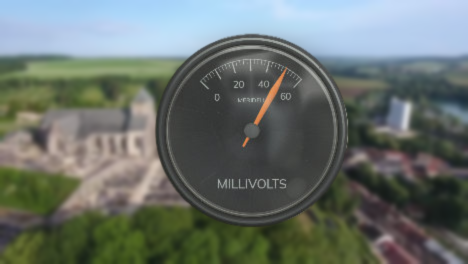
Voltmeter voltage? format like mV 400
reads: mV 50
